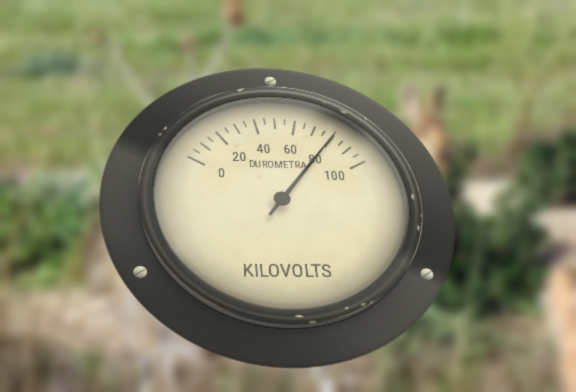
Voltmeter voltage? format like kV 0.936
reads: kV 80
